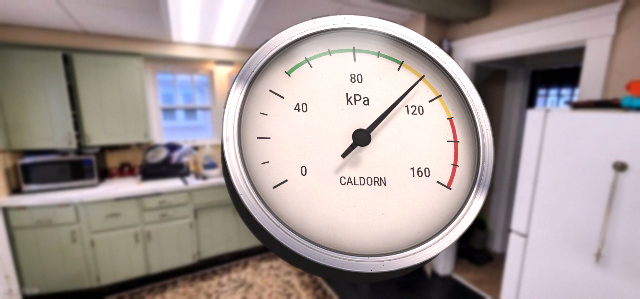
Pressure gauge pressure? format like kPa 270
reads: kPa 110
